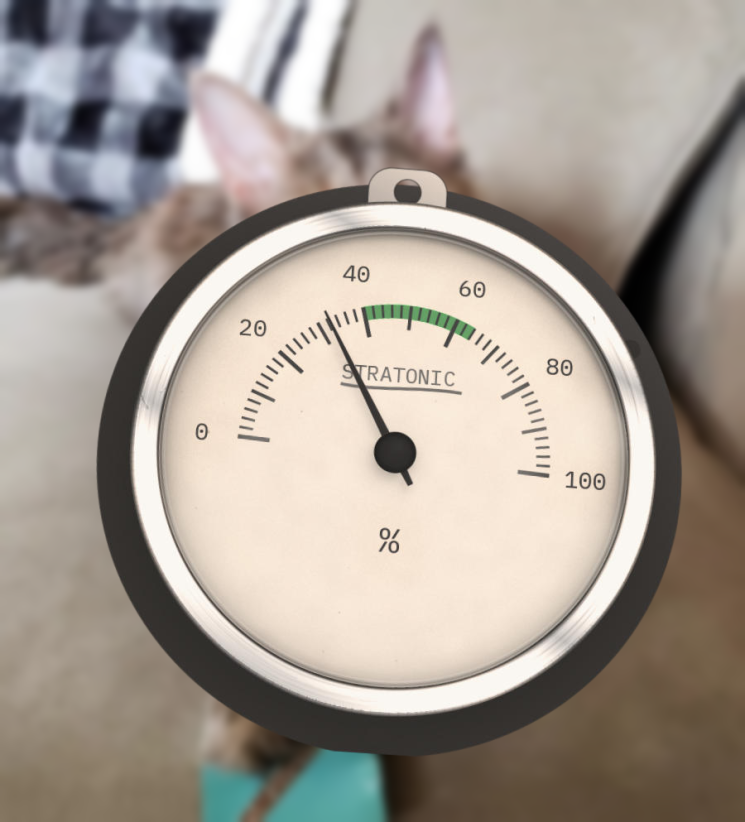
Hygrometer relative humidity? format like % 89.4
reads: % 32
